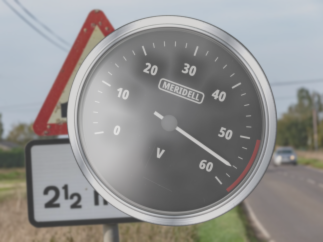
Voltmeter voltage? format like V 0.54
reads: V 56
